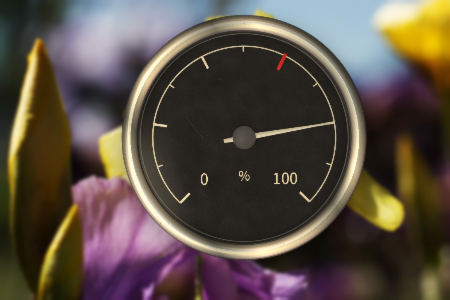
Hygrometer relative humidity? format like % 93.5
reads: % 80
